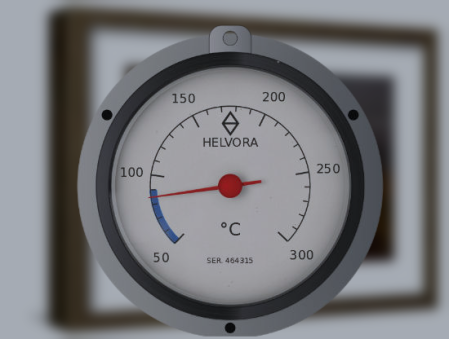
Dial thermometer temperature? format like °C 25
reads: °C 85
